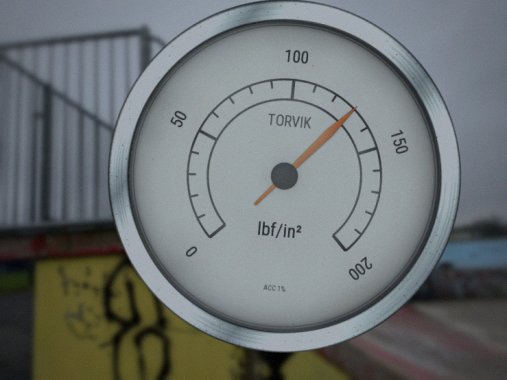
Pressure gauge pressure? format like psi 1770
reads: psi 130
